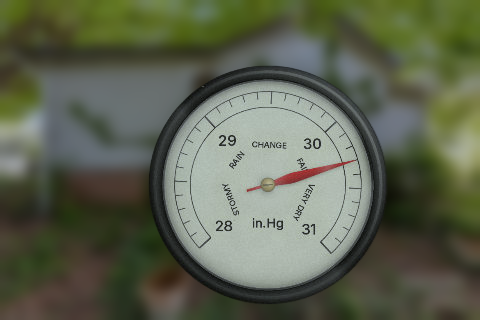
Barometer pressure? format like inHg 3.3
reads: inHg 30.3
